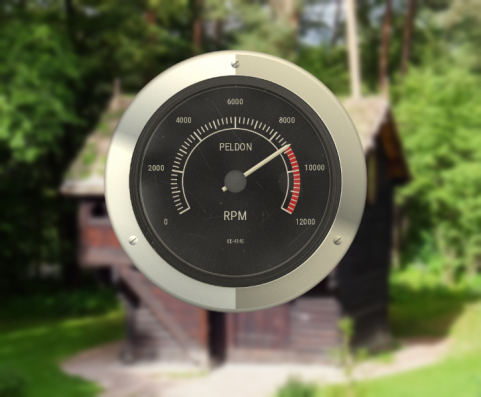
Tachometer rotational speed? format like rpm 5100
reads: rpm 8800
